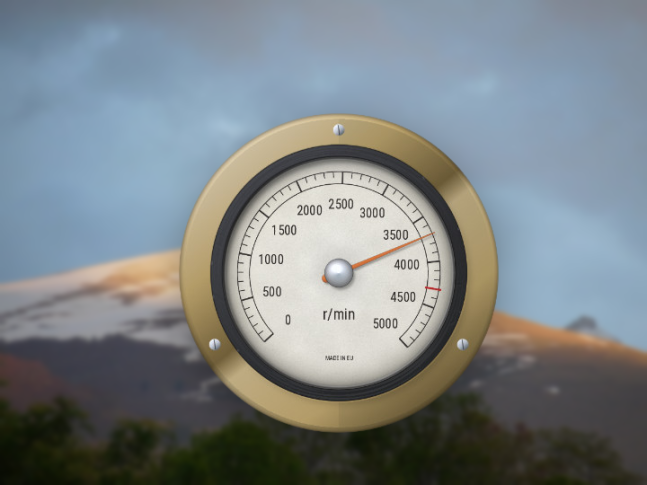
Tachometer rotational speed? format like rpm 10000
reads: rpm 3700
